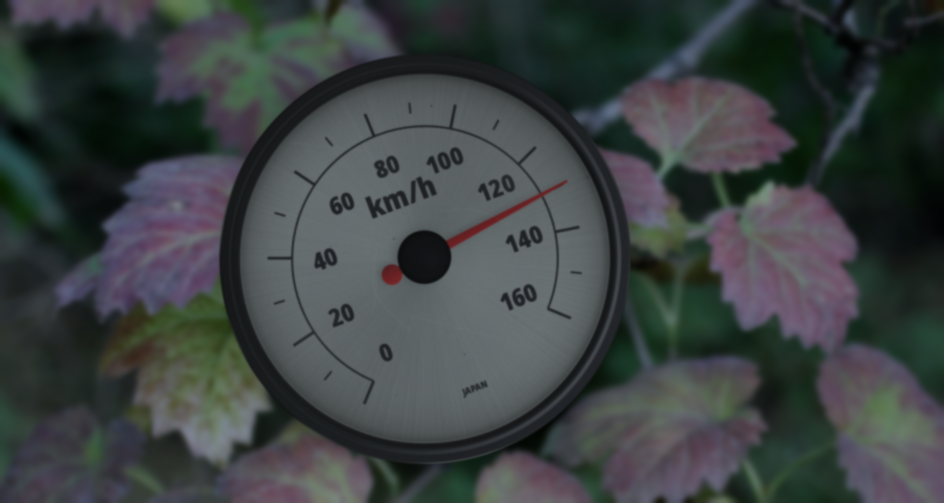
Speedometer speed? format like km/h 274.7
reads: km/h 130
